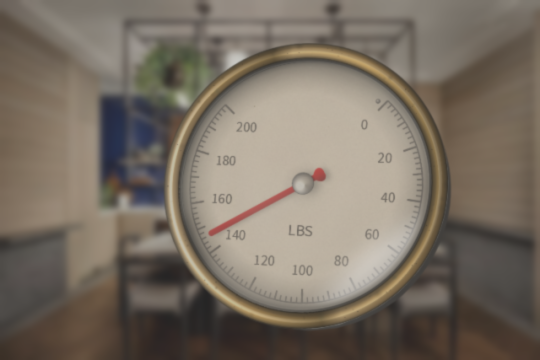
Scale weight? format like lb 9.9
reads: lb 146
